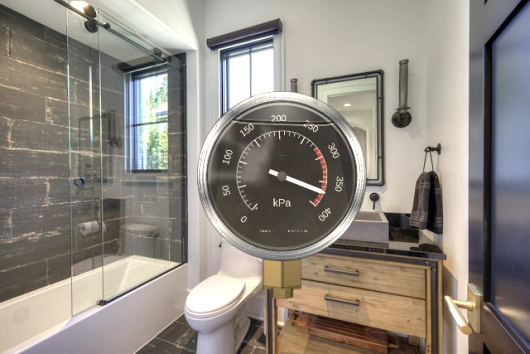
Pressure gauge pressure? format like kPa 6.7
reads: kPa 370
